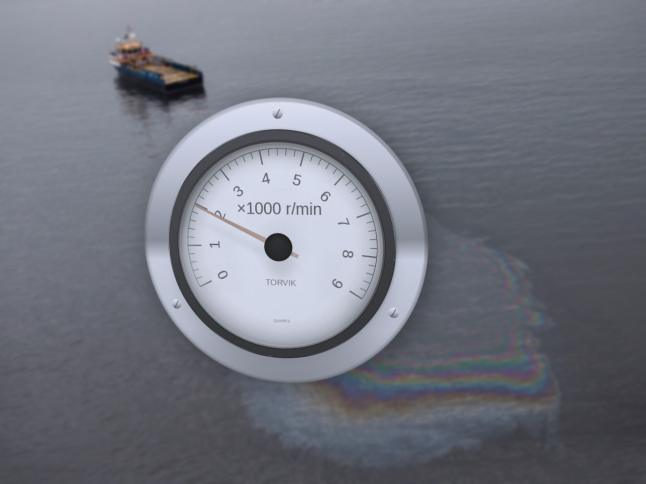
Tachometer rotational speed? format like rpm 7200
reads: rpm 2000
